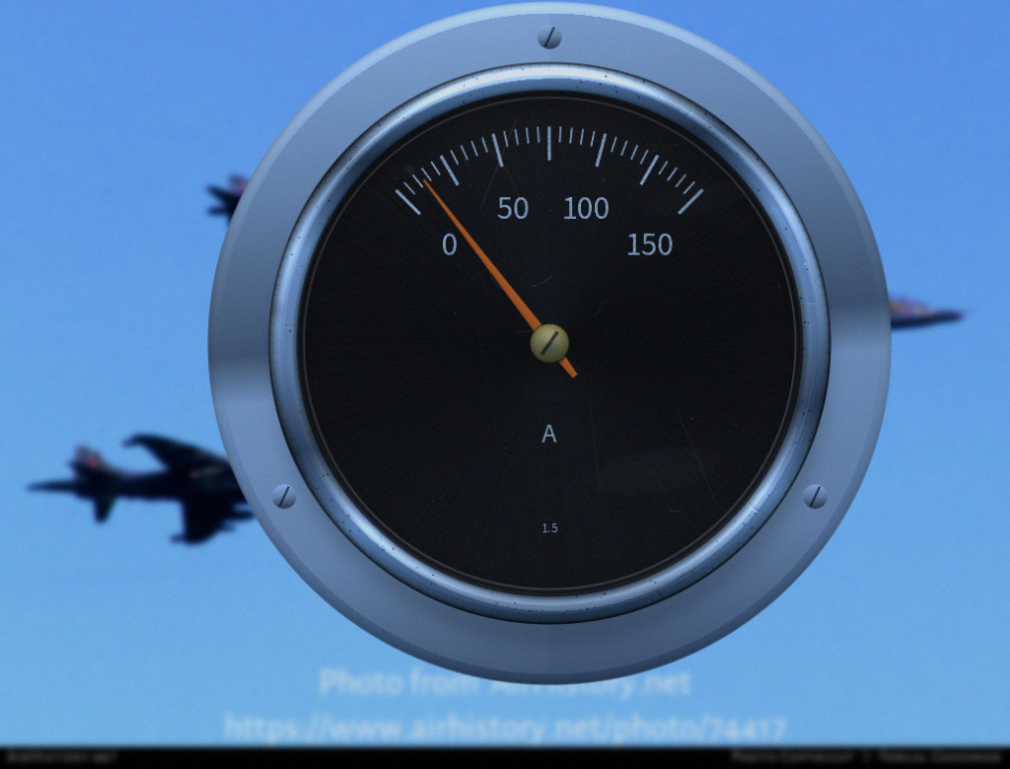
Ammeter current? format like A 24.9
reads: A 12.5
